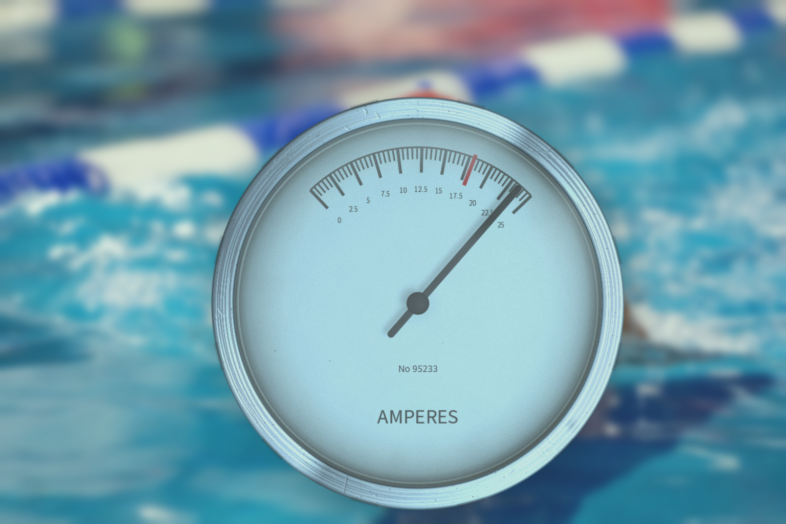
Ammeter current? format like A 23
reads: A 23.5
